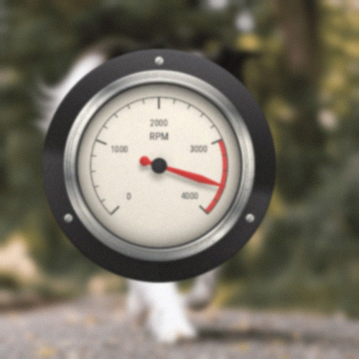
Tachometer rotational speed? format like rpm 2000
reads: rpm 3600
